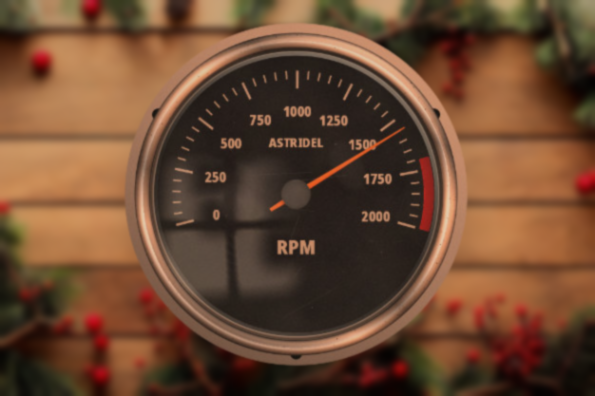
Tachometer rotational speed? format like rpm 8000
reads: rpm 1550
